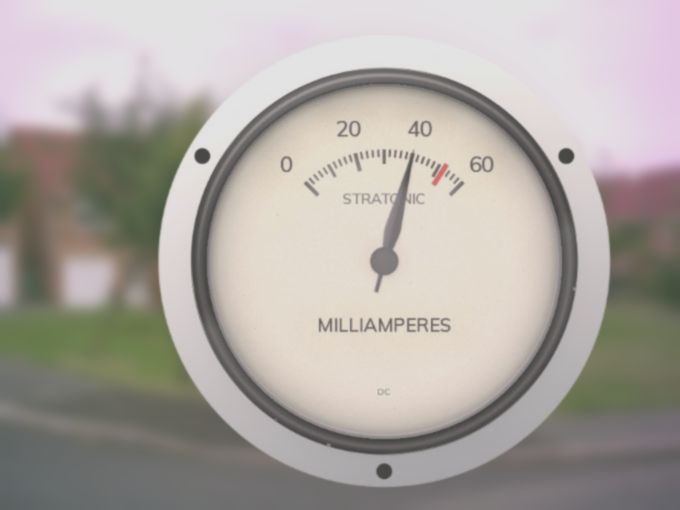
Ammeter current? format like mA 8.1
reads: mA 40
